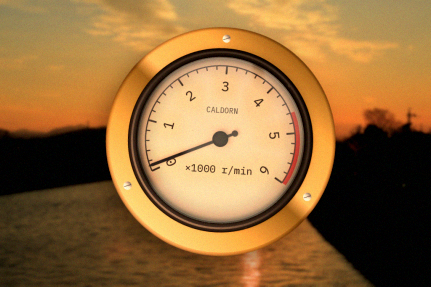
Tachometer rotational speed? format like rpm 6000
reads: rpm 100
